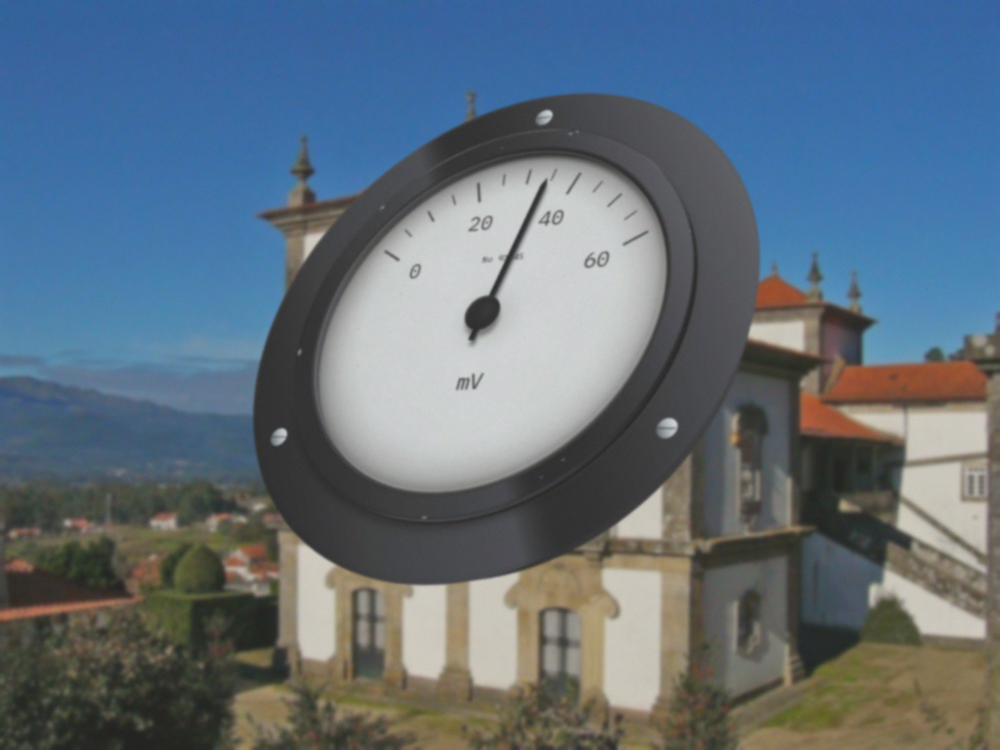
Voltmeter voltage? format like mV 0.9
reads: mV 35
